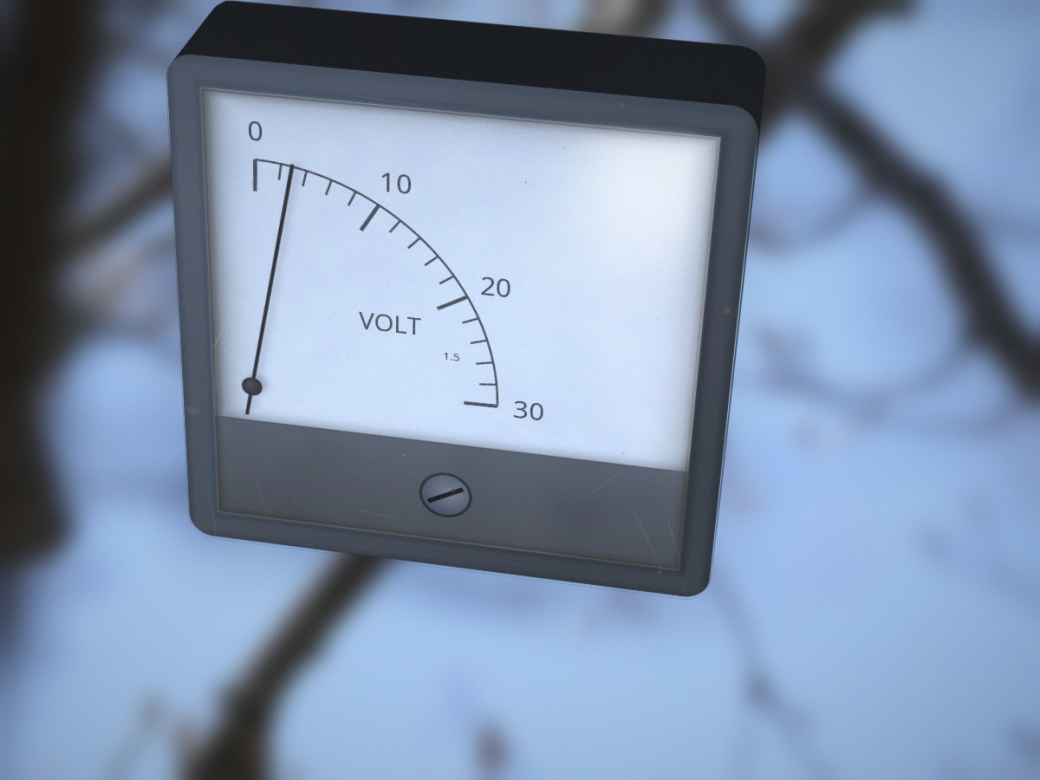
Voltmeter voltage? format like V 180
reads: V 3
